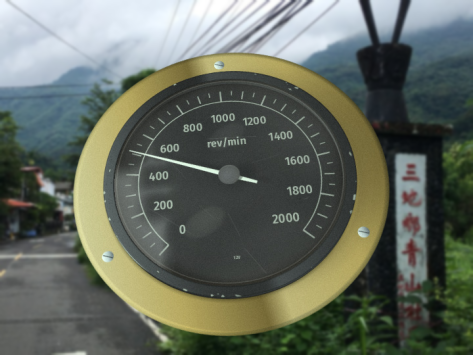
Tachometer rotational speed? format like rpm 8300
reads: rpm 500
